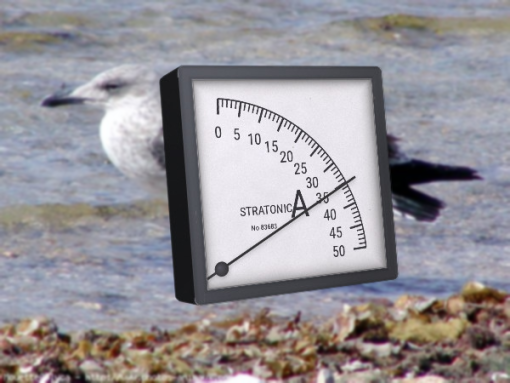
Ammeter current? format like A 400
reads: A 35
